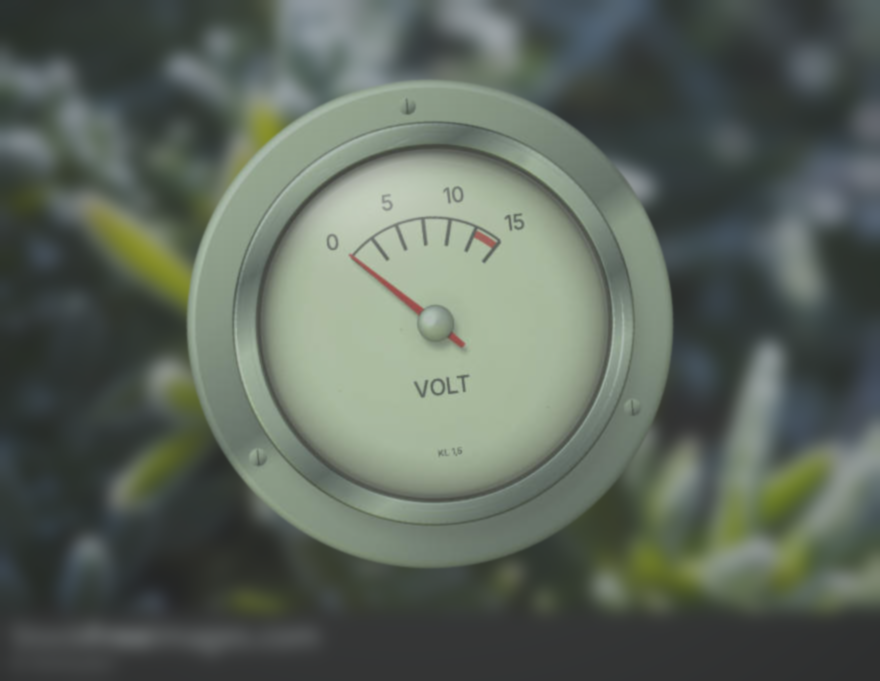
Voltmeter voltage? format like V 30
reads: V 0
